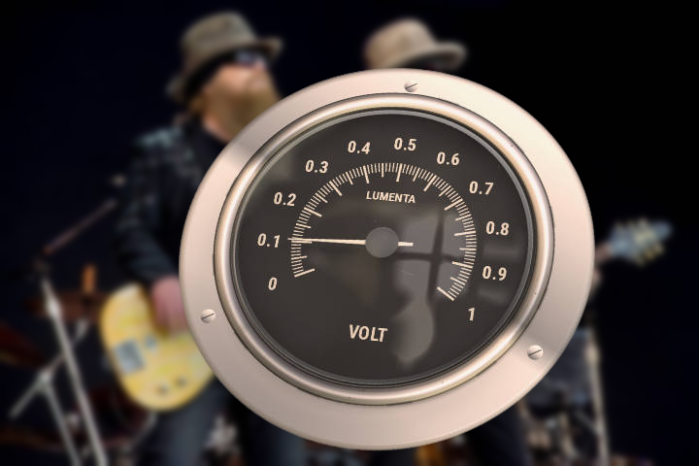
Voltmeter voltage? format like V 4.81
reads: V 0.1
